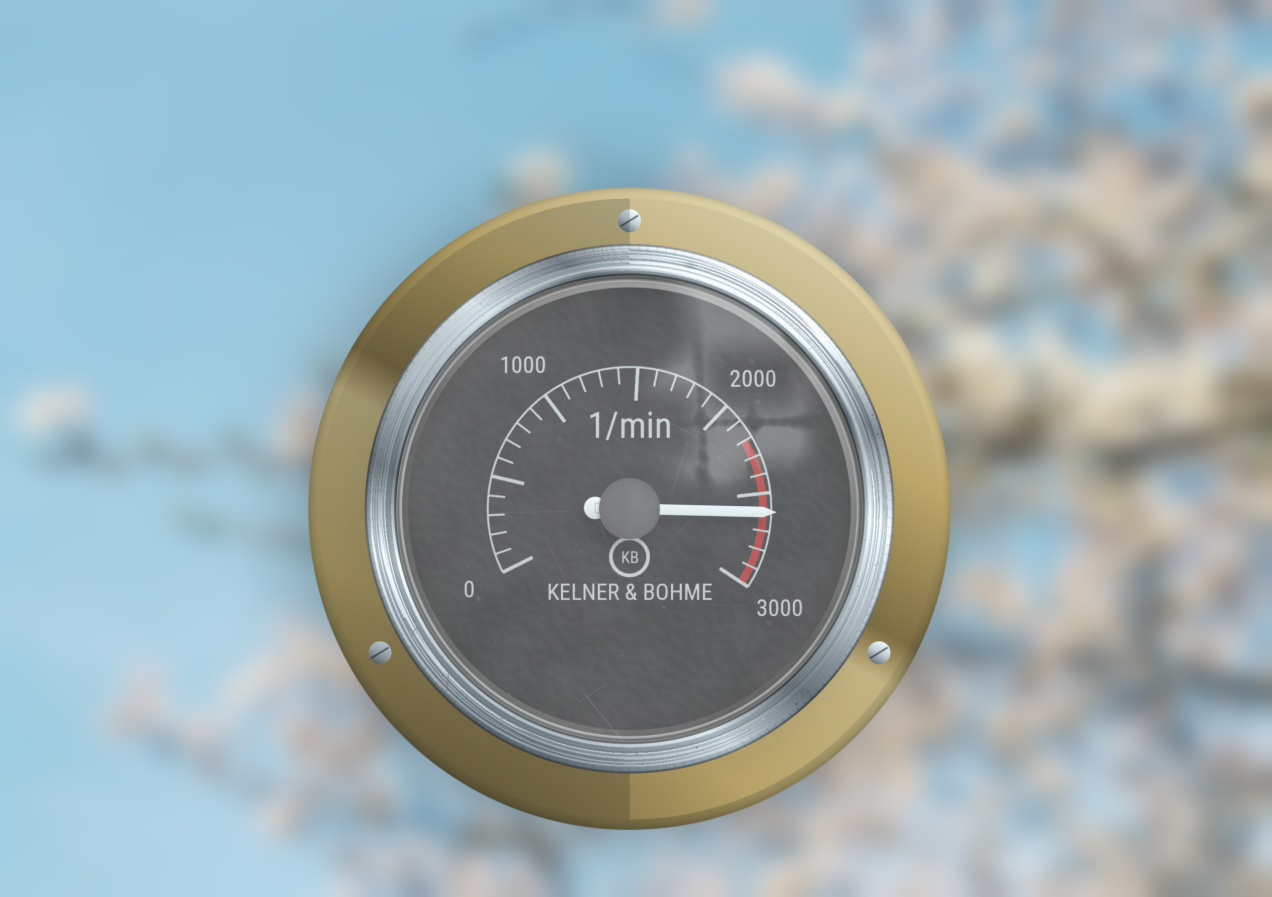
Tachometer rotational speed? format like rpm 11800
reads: rpm 2600
